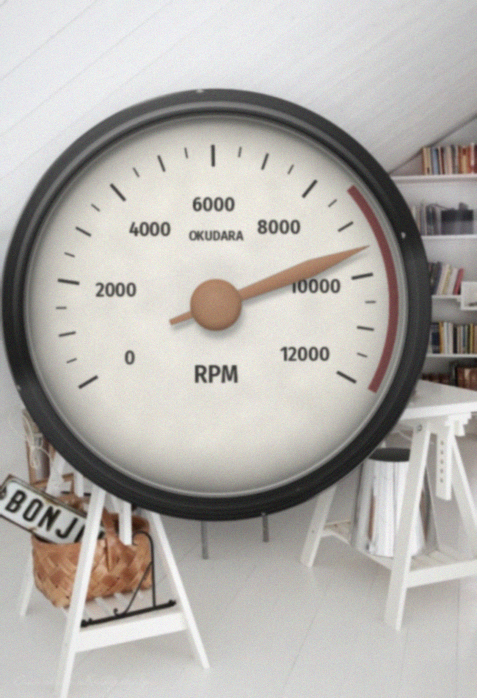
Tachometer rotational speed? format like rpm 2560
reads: rpm 9500
